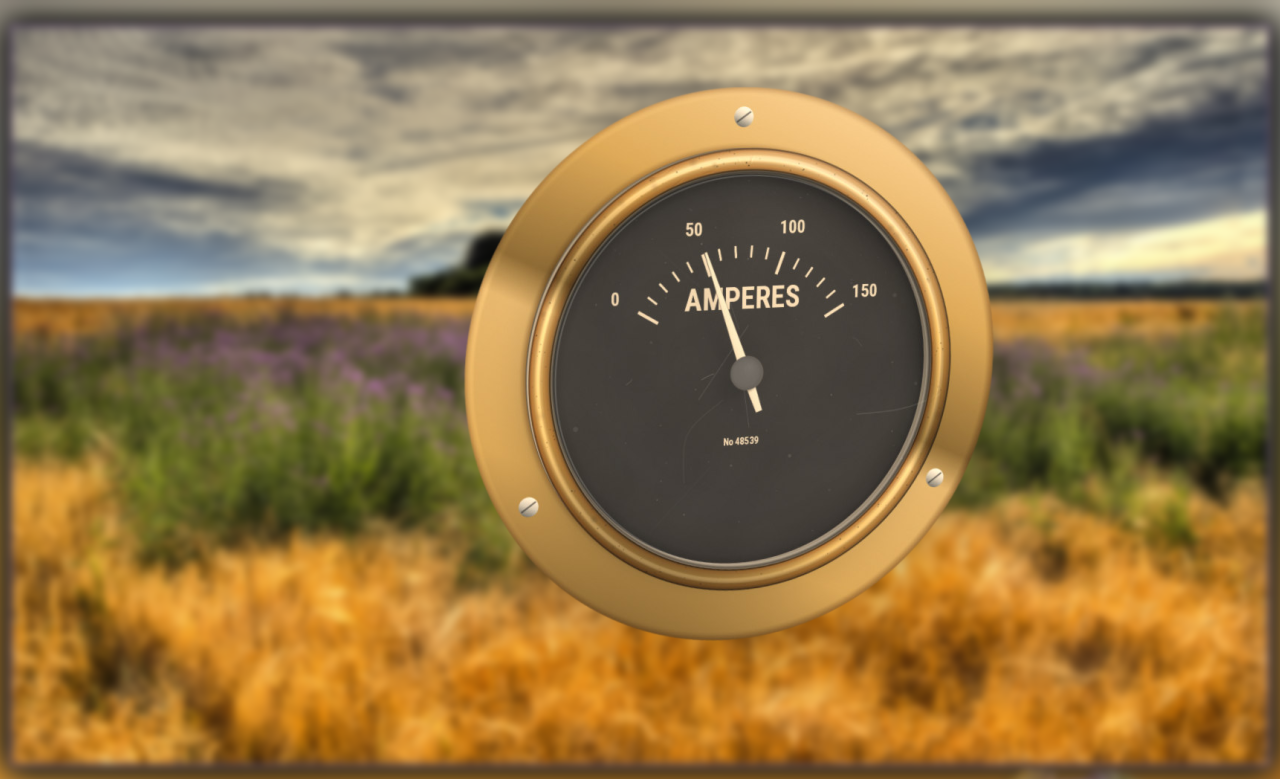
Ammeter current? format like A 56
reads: A 50
